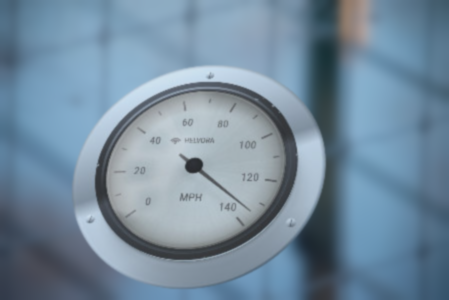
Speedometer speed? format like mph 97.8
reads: mph 135
